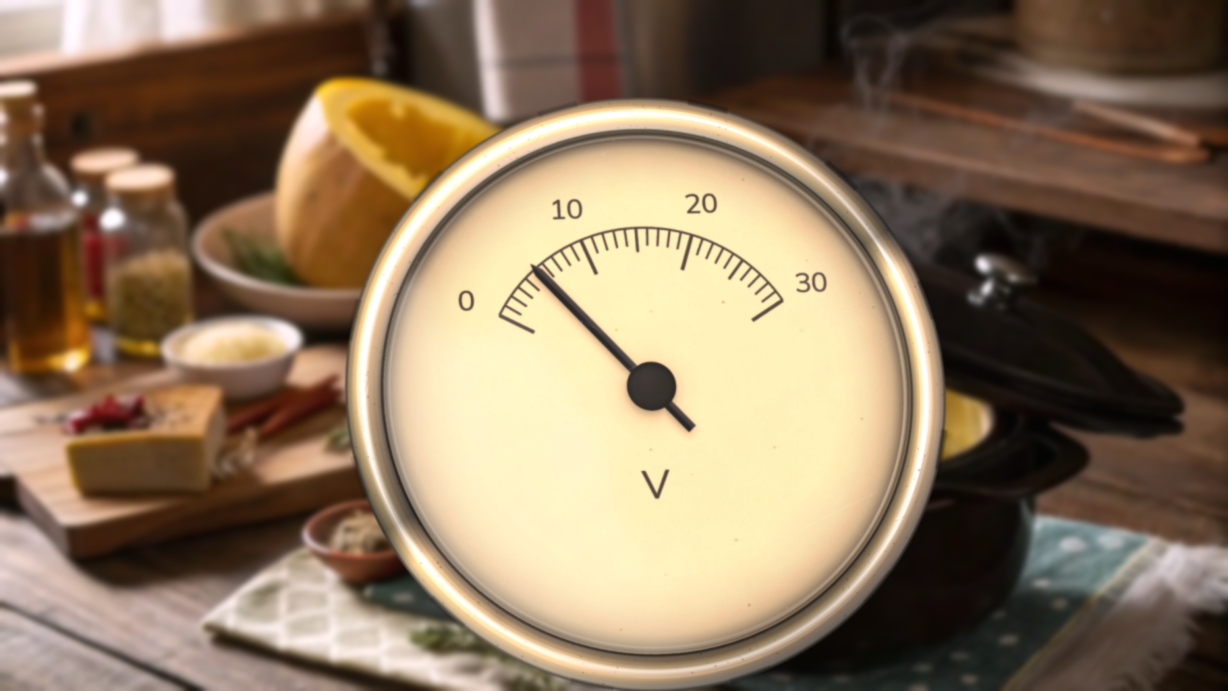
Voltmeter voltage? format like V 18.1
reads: V 5
